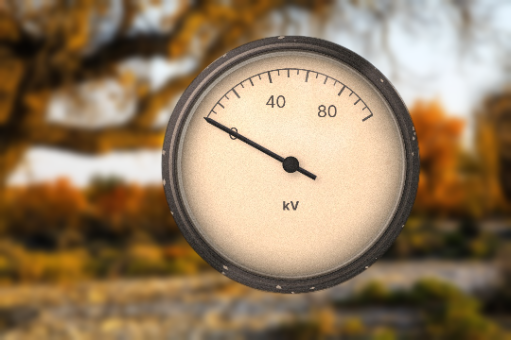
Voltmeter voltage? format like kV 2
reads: kV 0
